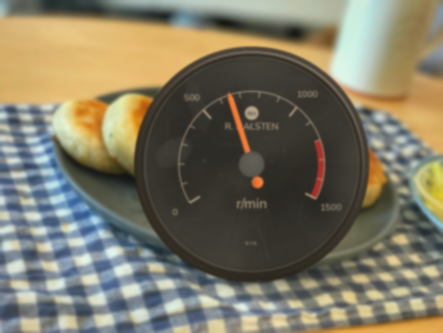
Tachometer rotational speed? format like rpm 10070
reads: rpm 650
